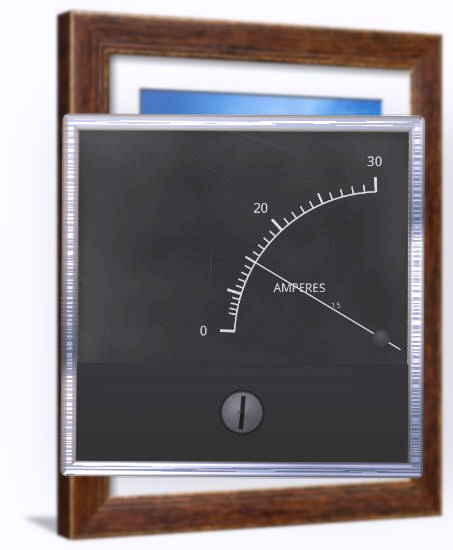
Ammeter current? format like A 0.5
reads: A 15
